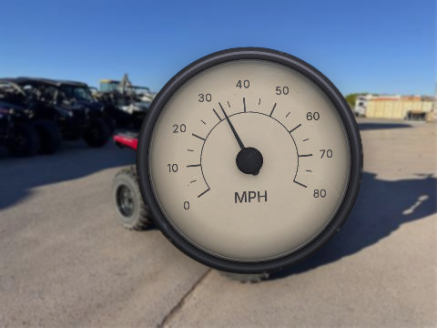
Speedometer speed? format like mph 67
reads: mph 32.5
